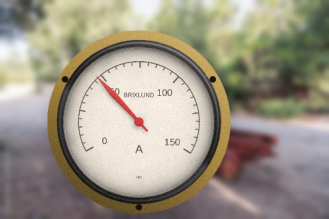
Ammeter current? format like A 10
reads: A 47.5
